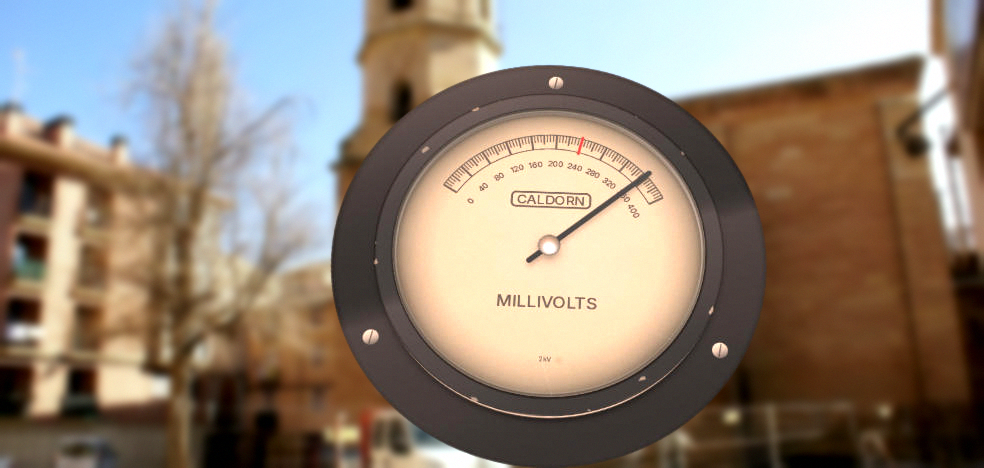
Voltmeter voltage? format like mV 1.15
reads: mV 360
